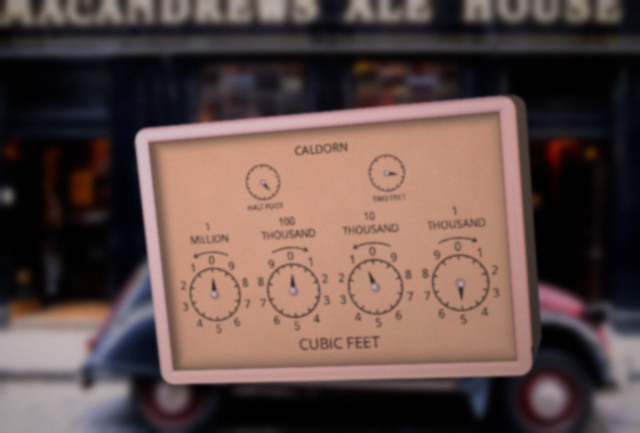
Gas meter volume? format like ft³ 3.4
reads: ft³ 500
